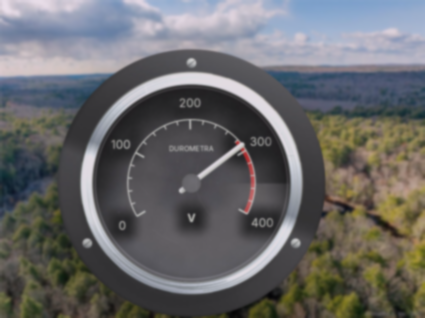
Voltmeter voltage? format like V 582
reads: V 290
